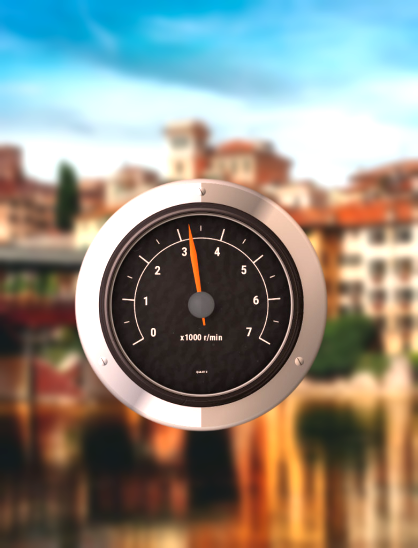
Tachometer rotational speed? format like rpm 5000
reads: rpm 3250
